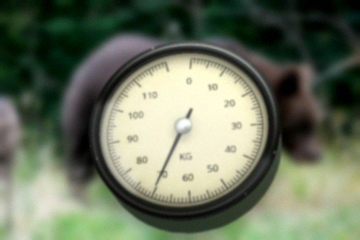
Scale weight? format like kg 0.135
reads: kg 70
